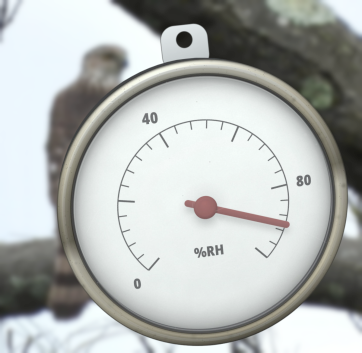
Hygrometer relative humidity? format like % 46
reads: % 90
